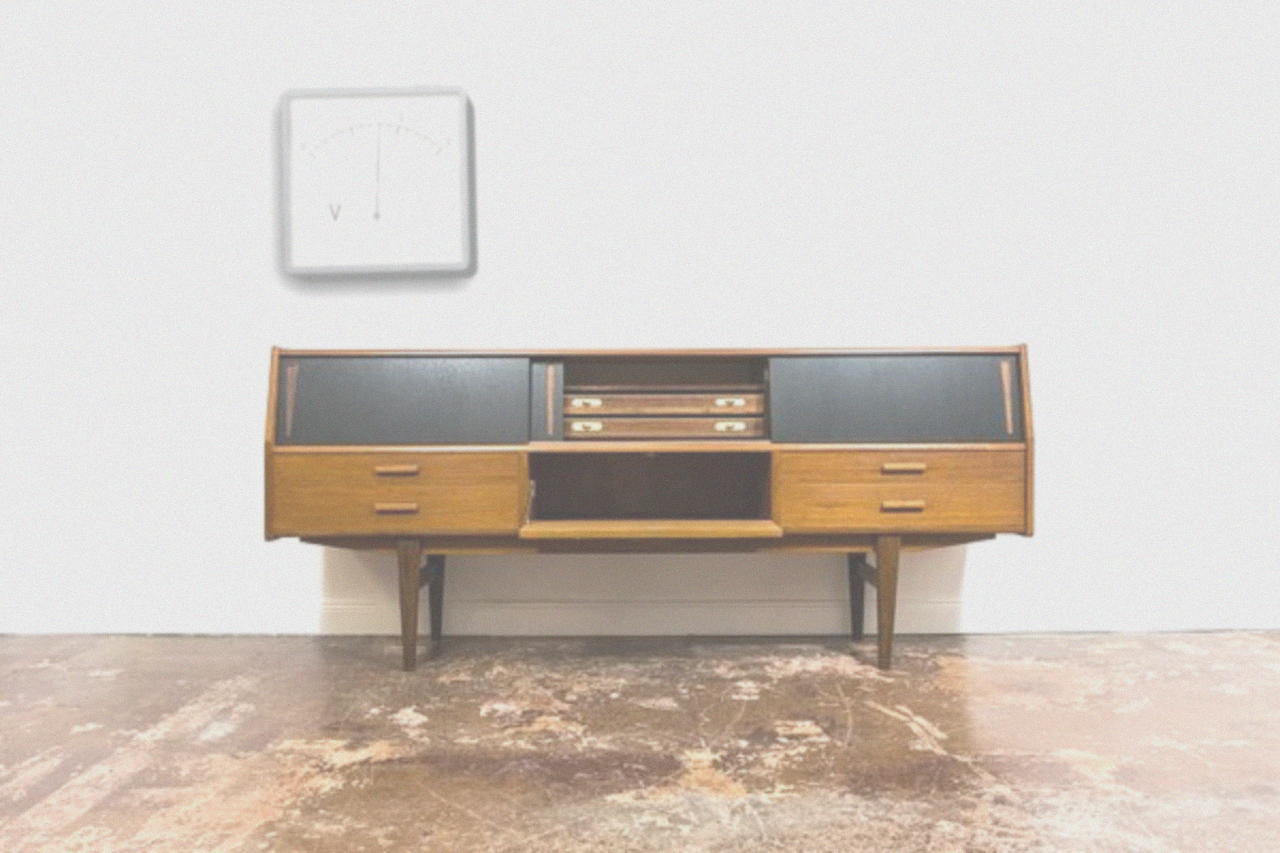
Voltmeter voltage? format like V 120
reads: V 1.6
